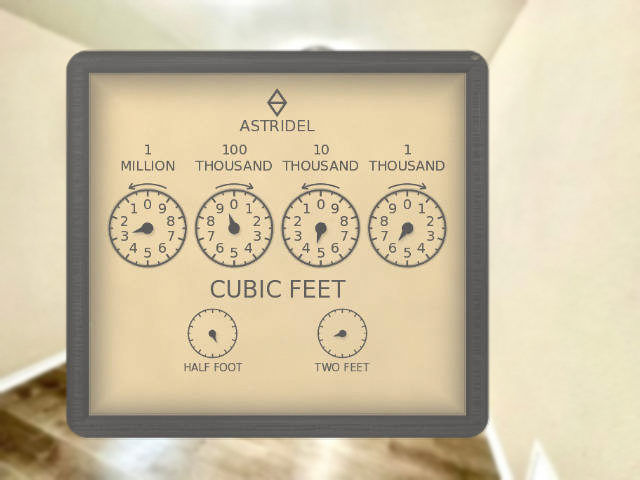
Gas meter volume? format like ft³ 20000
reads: ft³ 294600
